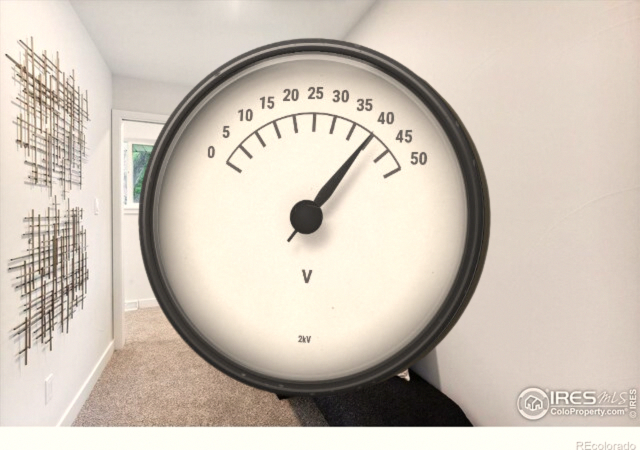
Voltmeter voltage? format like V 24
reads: V 40
